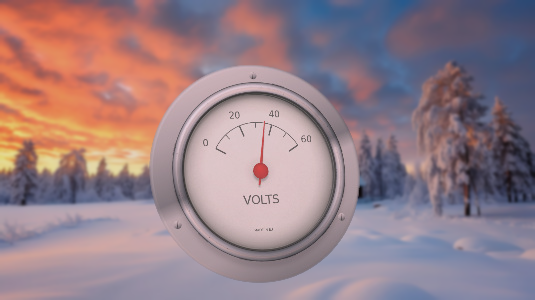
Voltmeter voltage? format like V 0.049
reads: V 35
